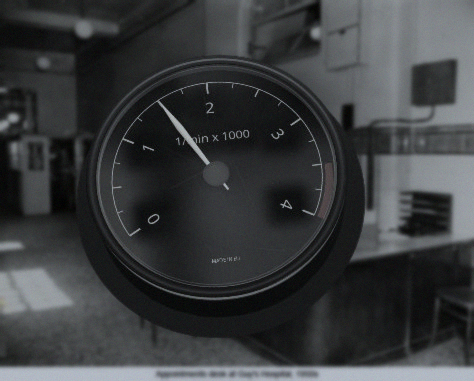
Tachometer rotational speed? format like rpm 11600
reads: rpm 1500
